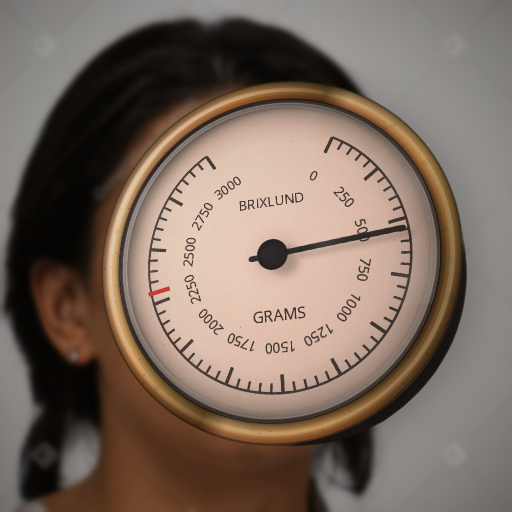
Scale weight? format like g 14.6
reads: g 550
